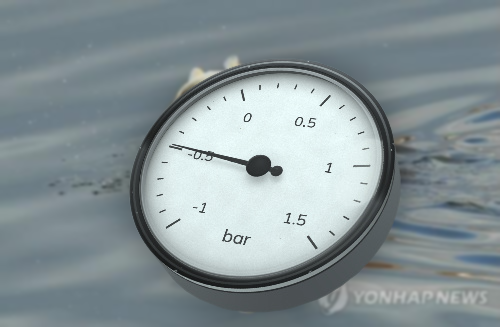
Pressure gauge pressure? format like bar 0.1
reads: bar -0.5
